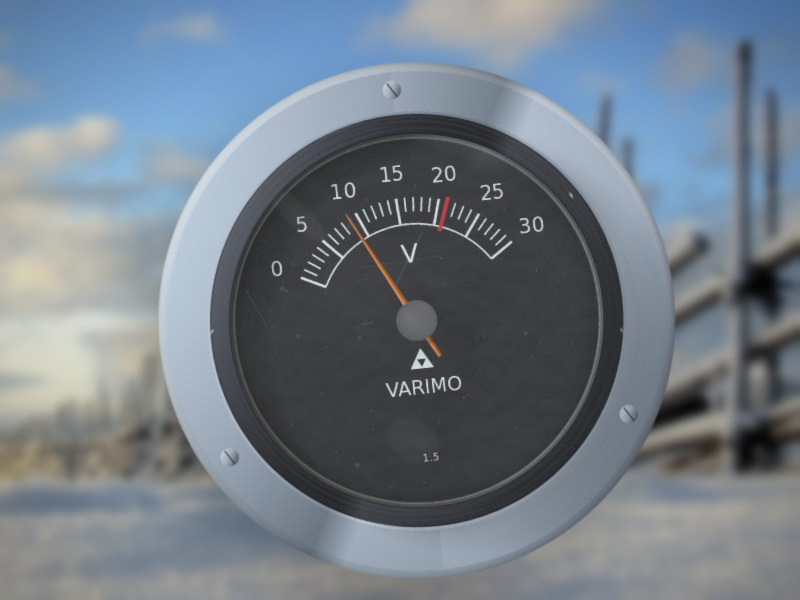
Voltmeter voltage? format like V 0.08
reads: V 9
